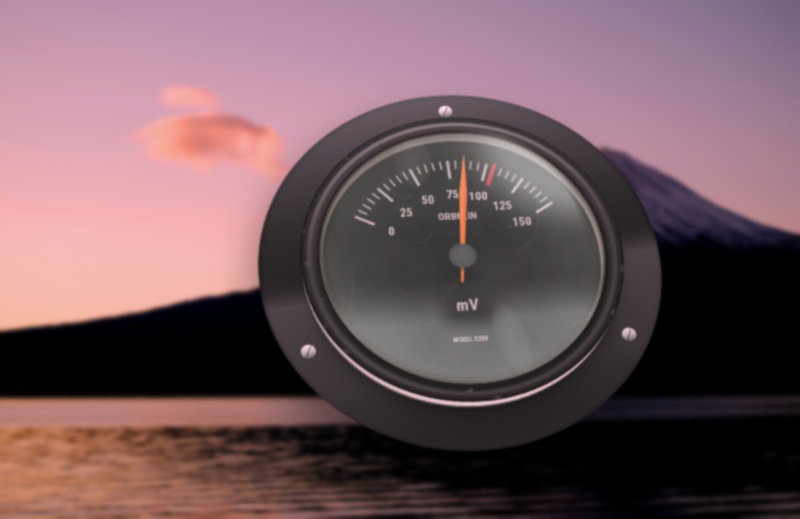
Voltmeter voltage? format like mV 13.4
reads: mV 85
